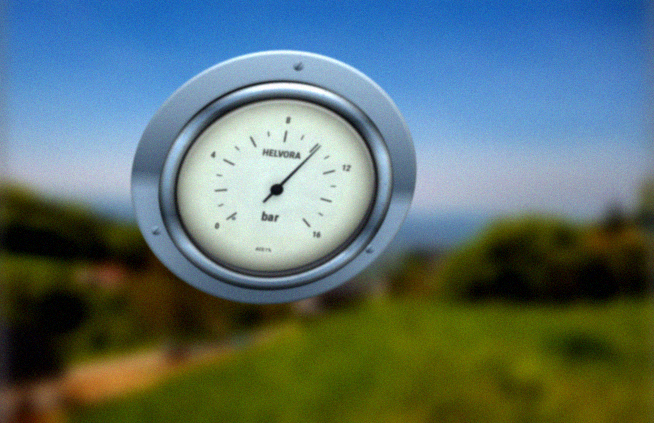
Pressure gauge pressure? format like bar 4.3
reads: bar 10
